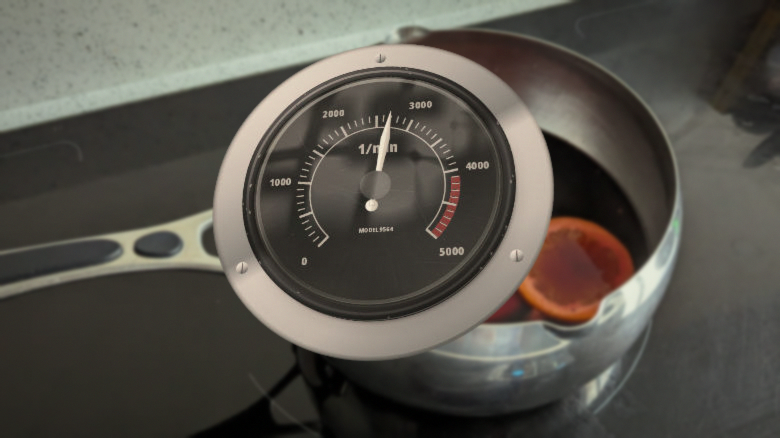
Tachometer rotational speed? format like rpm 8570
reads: rpm 2700
